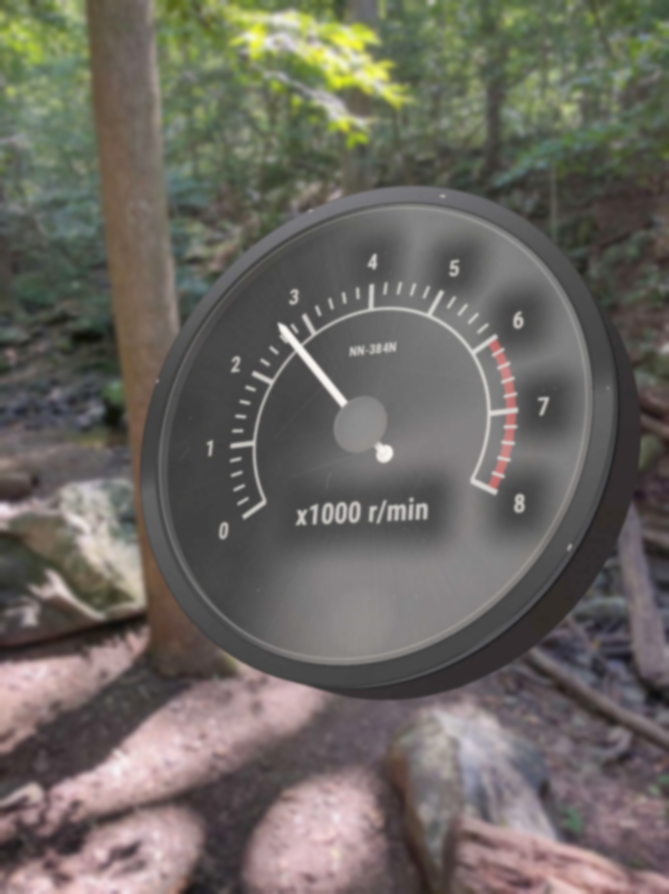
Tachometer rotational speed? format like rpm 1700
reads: rpm 2700
